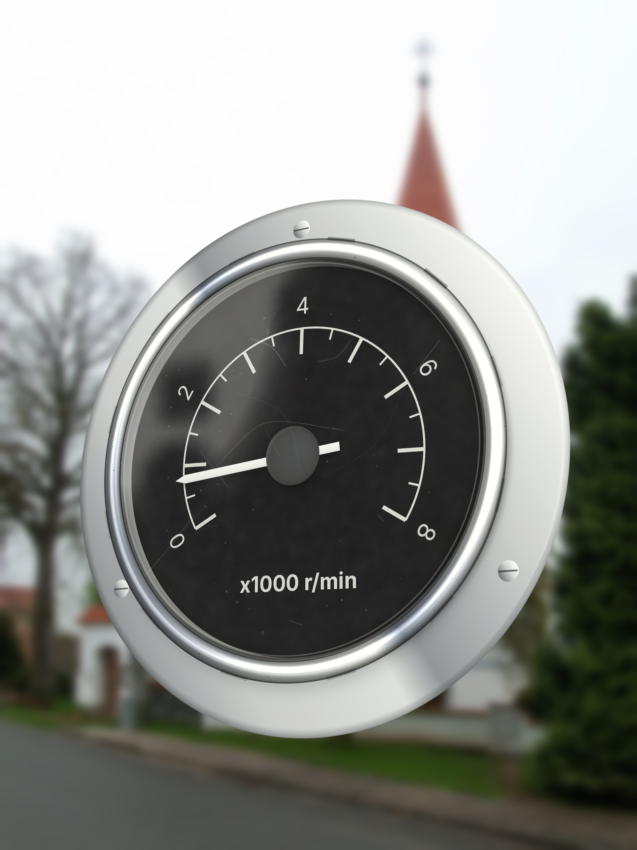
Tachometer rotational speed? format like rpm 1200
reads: rpm 750
